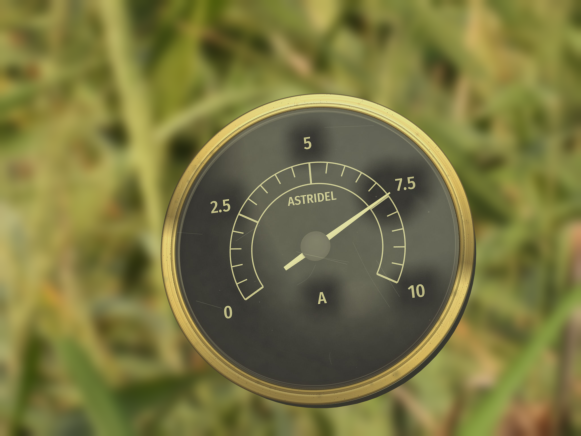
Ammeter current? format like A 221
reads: A 7.5
